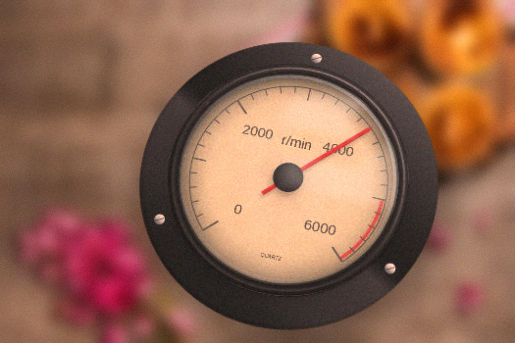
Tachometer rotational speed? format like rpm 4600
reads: rpm 4000
